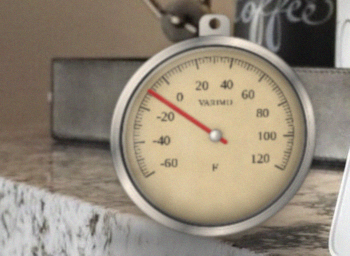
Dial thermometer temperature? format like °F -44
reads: °F -10
